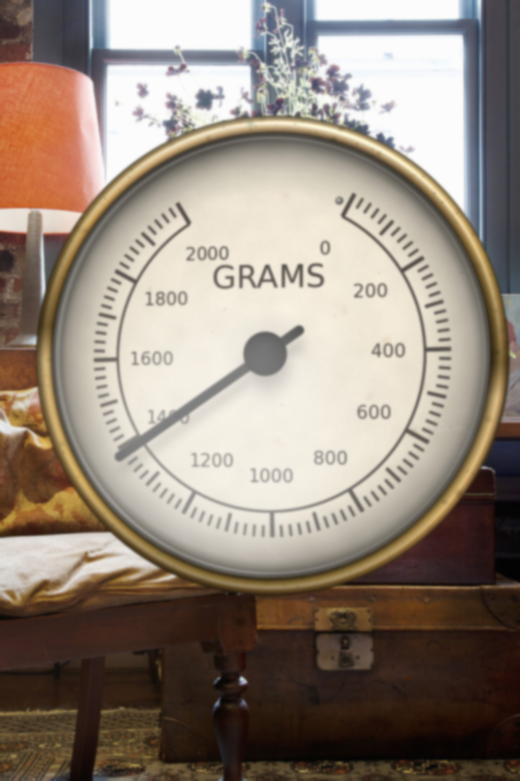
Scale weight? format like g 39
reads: g 1380
